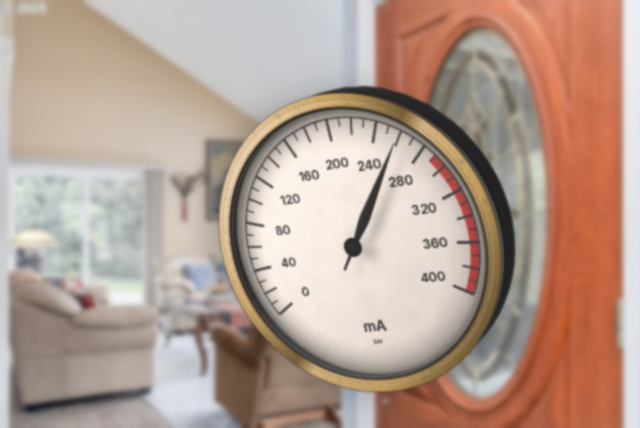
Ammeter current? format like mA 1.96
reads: mA 260
